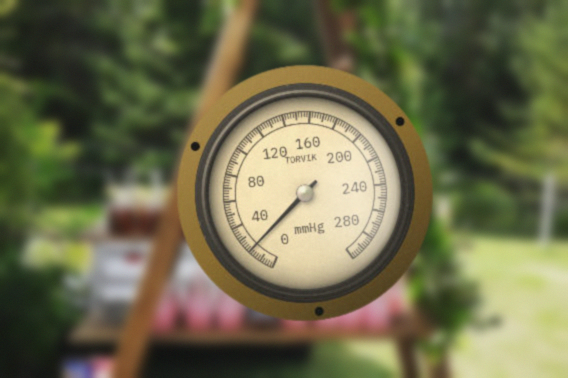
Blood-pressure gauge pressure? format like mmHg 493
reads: mmHg 20
